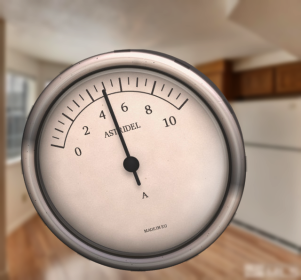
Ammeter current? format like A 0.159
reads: A 5
